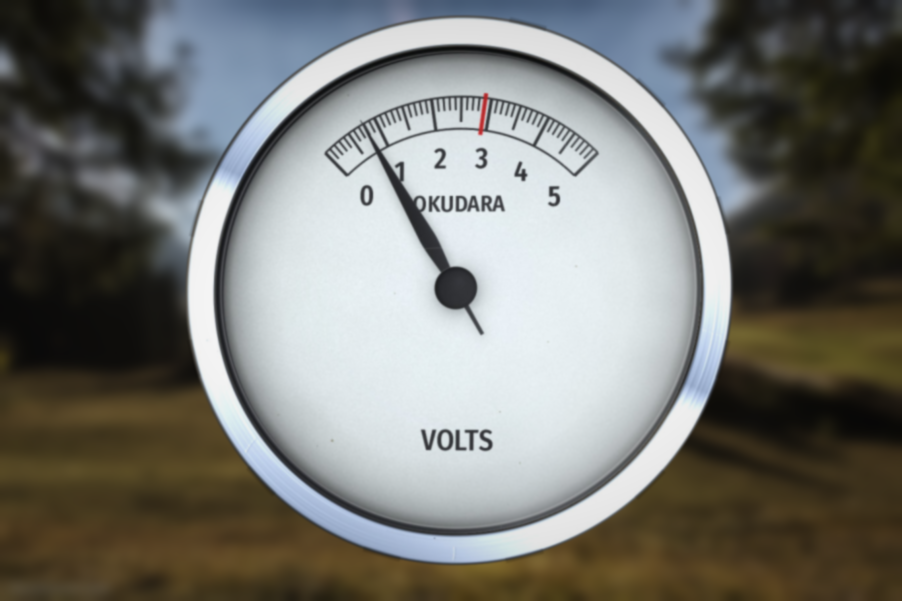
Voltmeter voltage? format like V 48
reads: V 0.8
